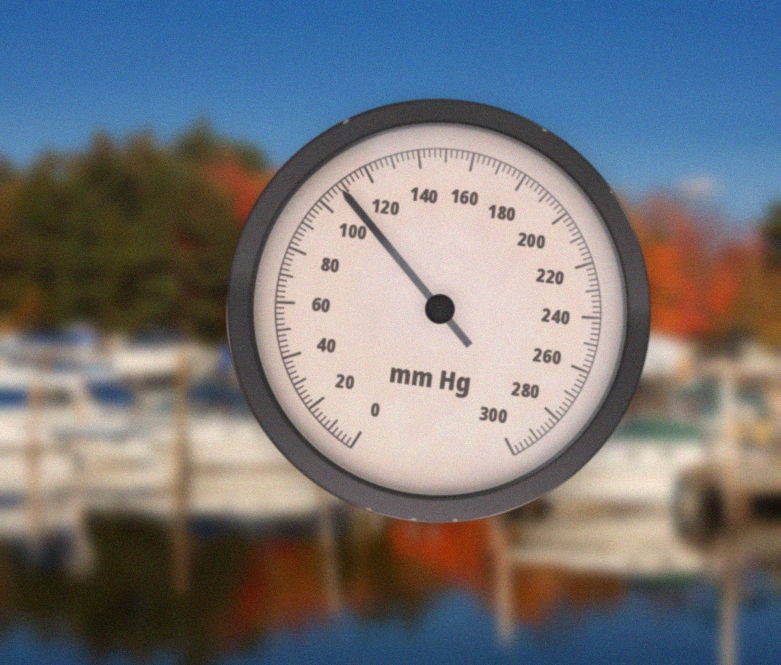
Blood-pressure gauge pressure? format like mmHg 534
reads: mmHg 108
